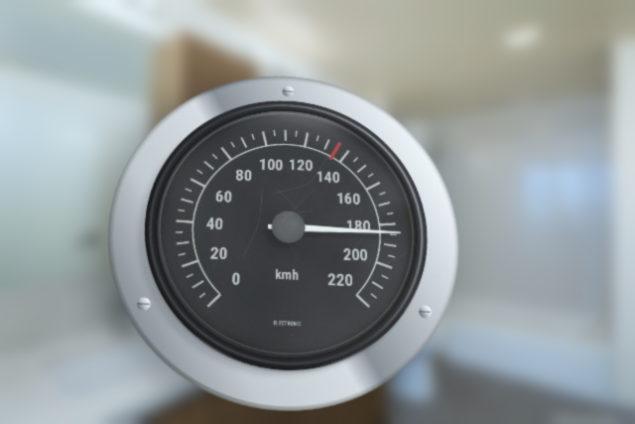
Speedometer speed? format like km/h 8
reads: km/h 185
